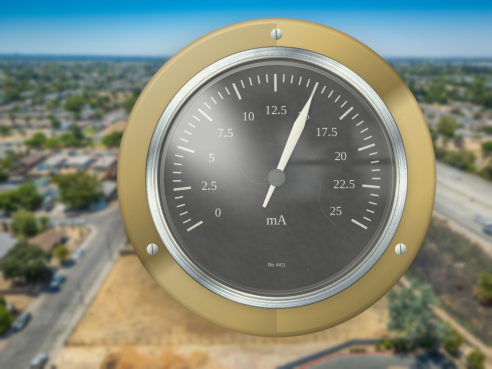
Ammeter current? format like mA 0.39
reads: mA 15
